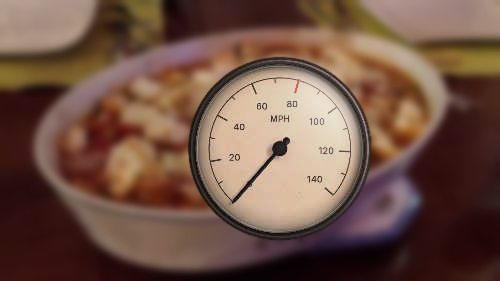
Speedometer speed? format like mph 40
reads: mph 0
